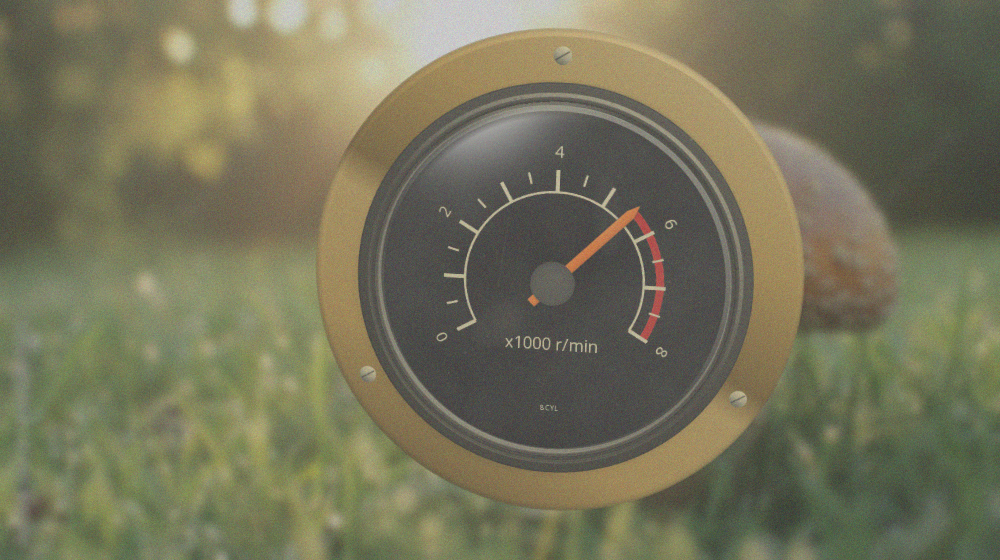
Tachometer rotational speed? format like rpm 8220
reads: rpm 5500
